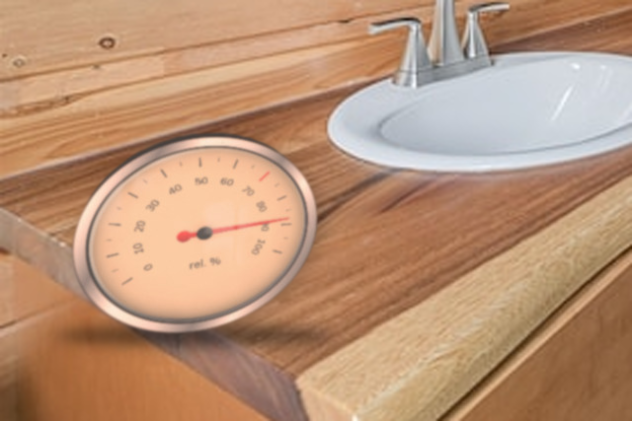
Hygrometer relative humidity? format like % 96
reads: % 87.5
